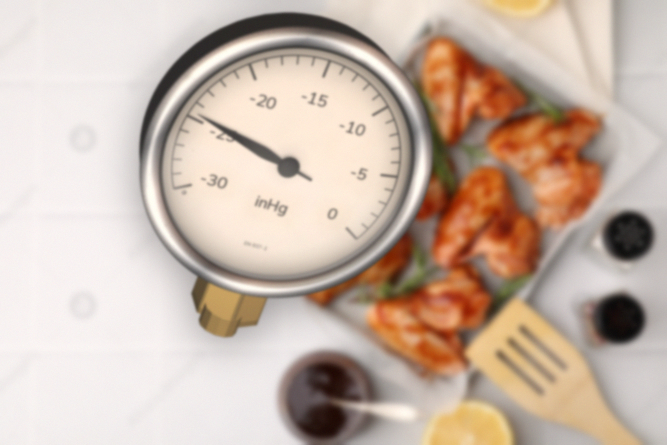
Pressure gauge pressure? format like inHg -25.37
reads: inHg -24.5
